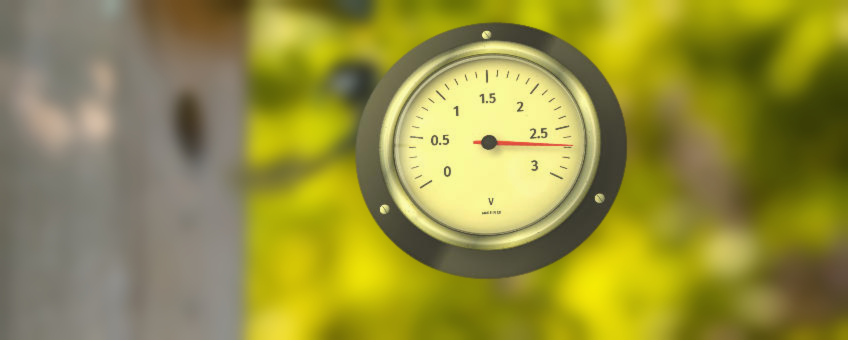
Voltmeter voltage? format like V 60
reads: V 2.7
